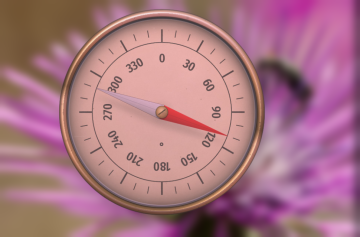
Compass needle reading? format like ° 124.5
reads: ° 110
